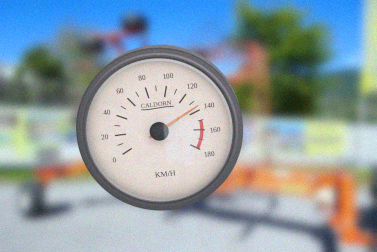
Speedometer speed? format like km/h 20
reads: km/h 135
